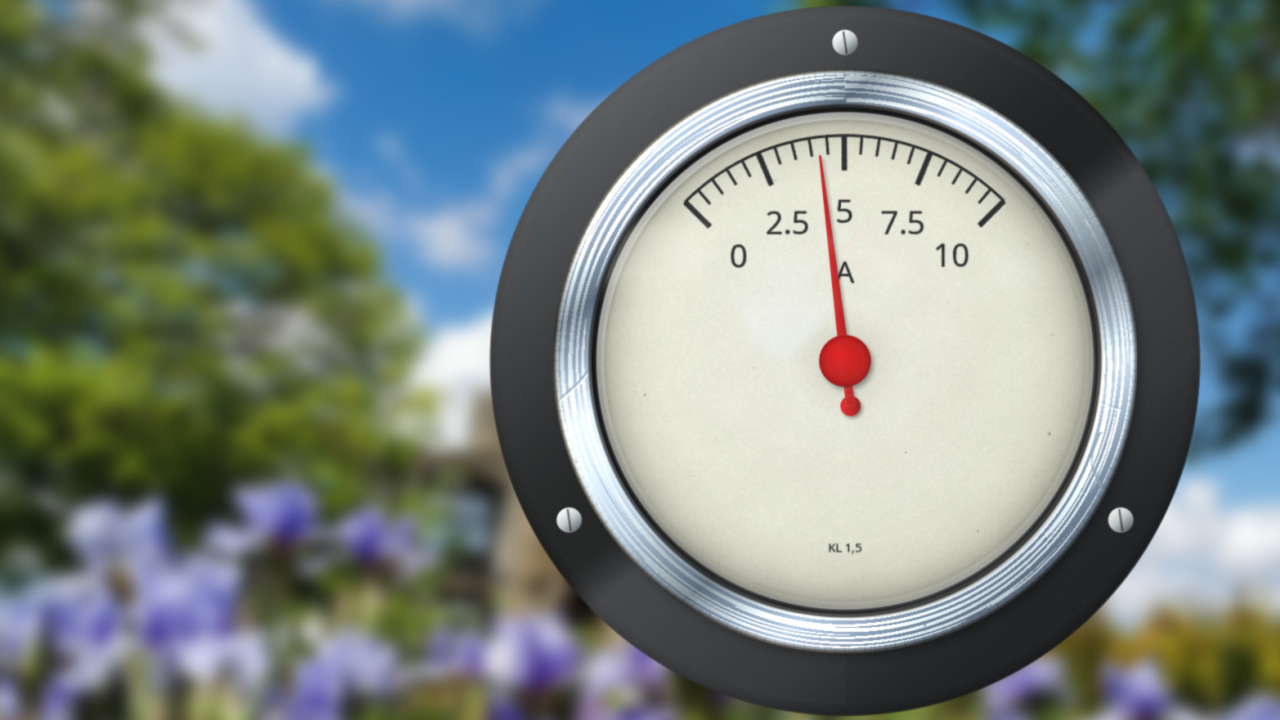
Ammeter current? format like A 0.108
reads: A 4.25
